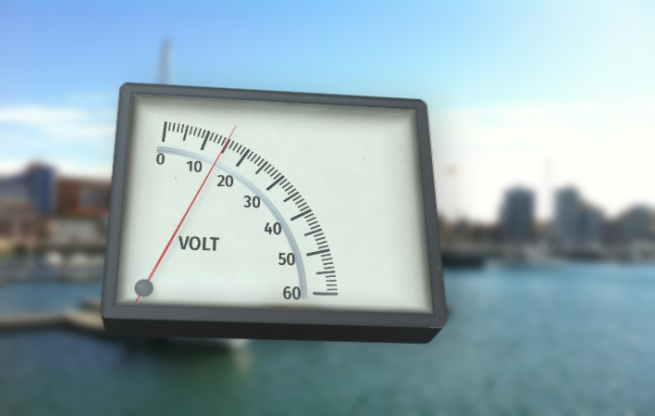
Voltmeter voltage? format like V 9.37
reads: V 15
